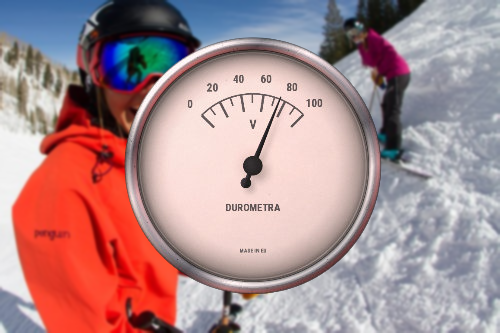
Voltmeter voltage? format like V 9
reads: V 75
